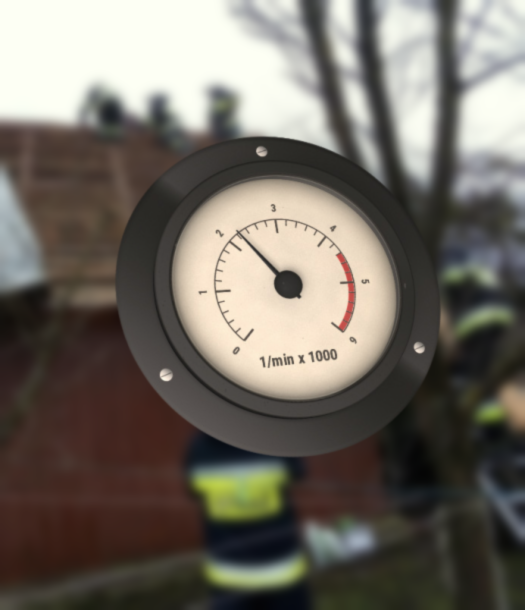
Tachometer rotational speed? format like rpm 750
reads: rpm 2200
